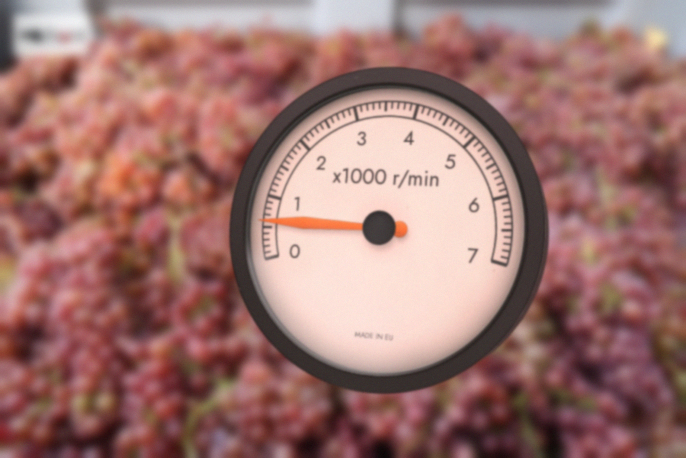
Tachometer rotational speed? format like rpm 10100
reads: rpm 600
